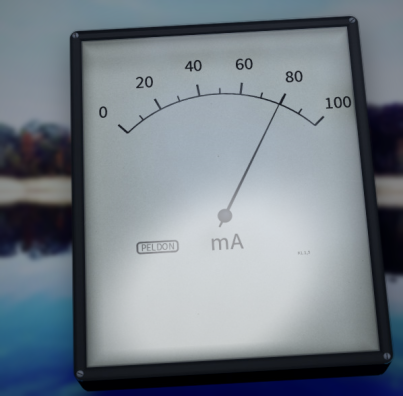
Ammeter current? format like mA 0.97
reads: mA 80
